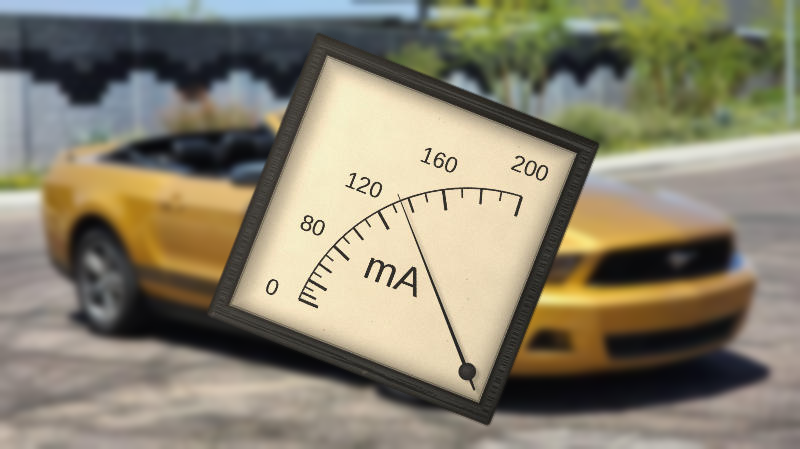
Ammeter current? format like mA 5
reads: mA 135
